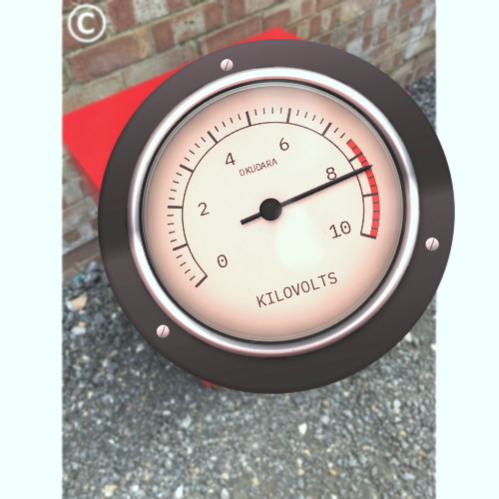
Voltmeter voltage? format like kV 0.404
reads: kV 8.4
